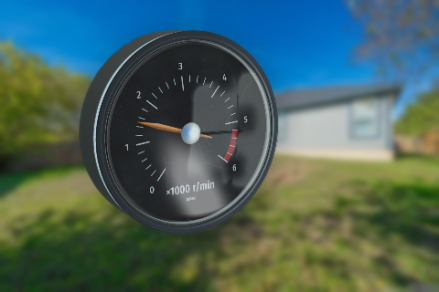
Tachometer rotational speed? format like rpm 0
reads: rpm 1500
